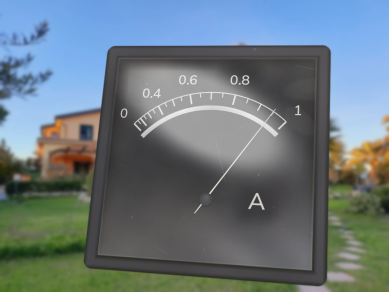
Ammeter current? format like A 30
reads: A 0.95
